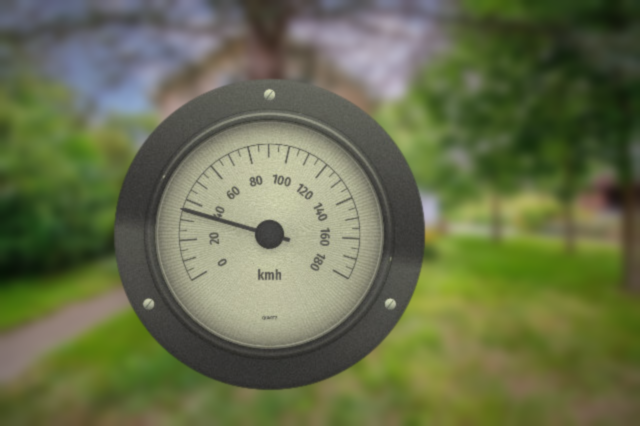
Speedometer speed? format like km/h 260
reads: km/h 35
